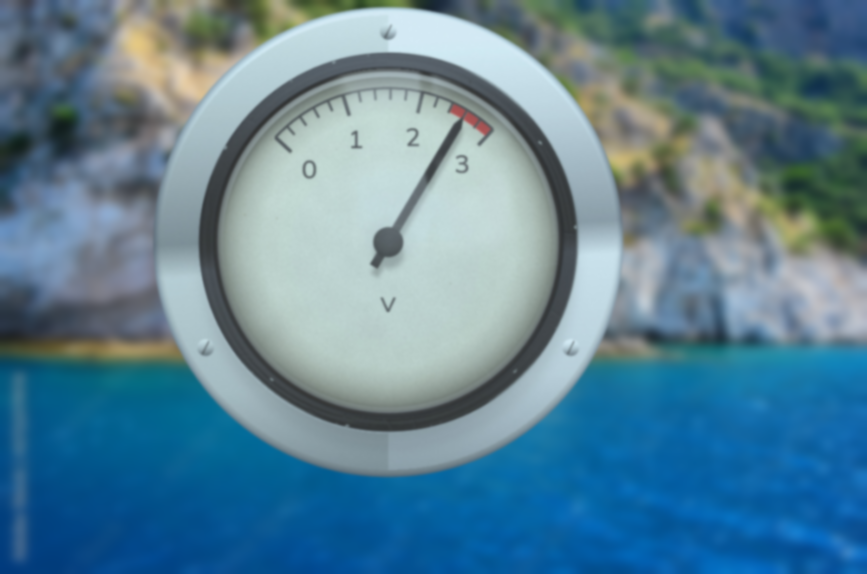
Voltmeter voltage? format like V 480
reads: V 2.6
